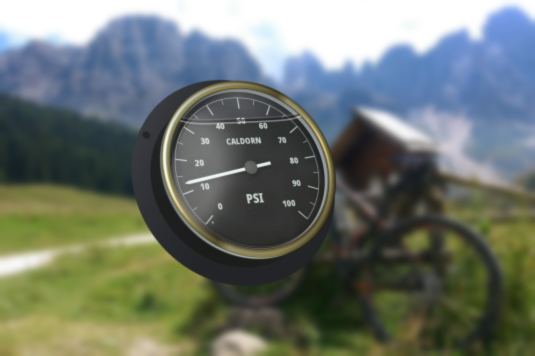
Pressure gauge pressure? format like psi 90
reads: psi 12.5
